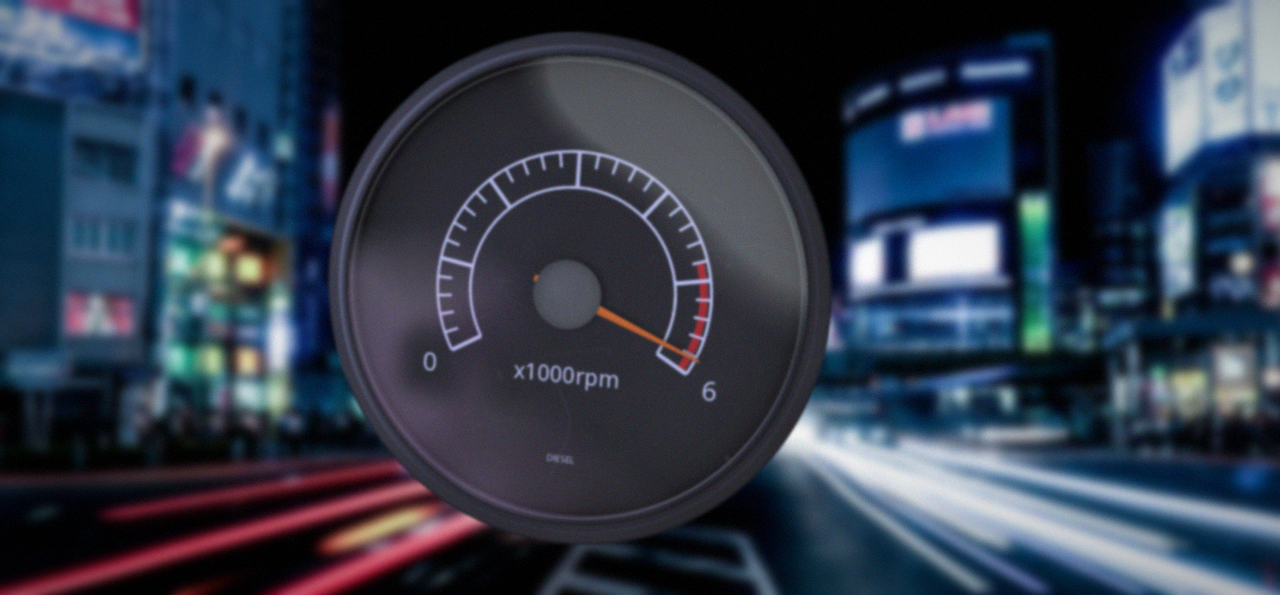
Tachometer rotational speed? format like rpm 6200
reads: rpm 5800
